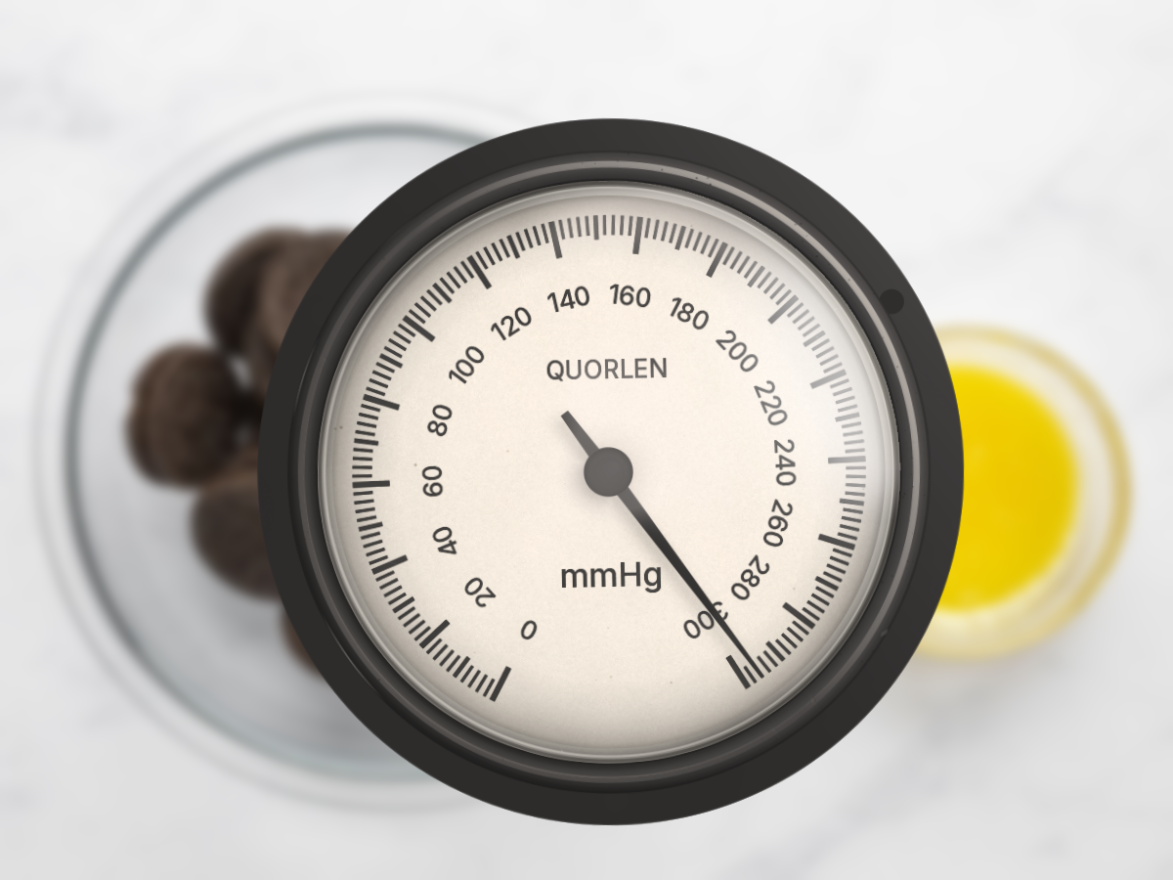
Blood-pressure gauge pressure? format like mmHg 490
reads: mmHg 296
